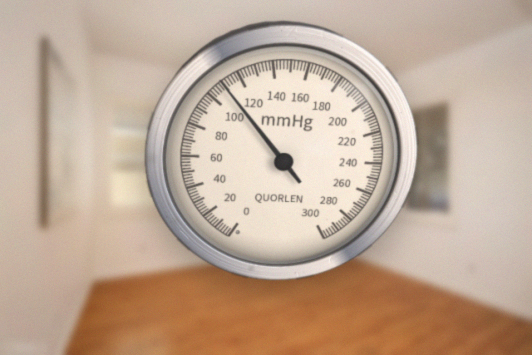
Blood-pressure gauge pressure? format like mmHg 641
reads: mmHg 110
